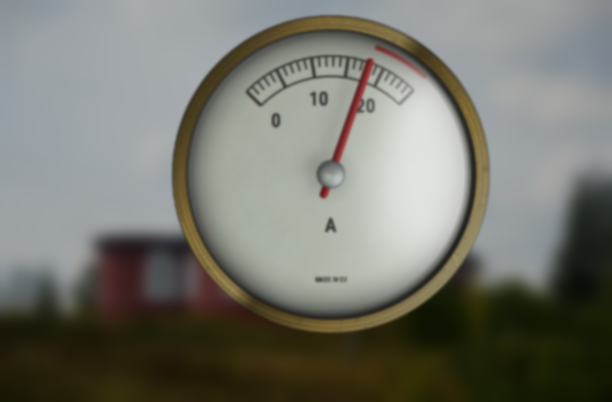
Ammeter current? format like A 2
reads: A 18
